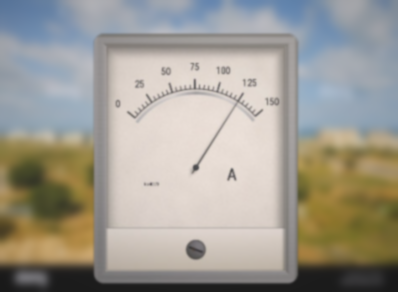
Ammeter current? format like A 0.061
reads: A 125
